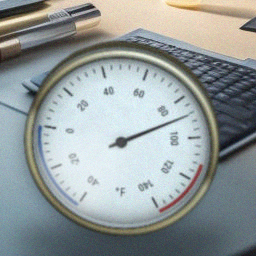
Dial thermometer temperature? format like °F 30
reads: °F 88
